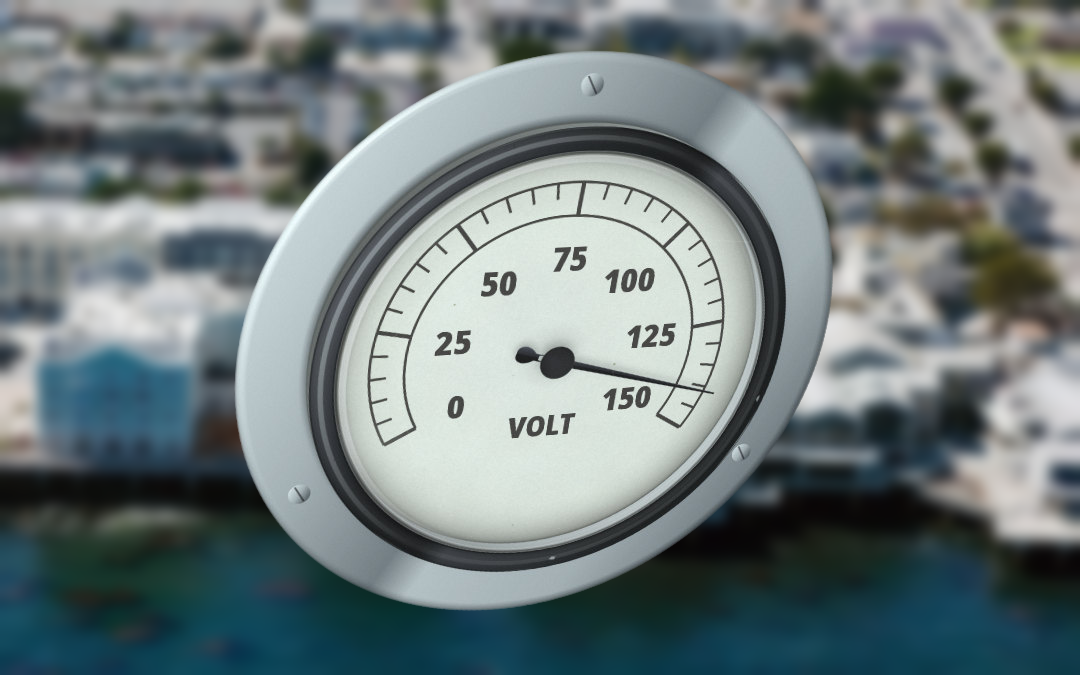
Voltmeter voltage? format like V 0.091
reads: V 140
